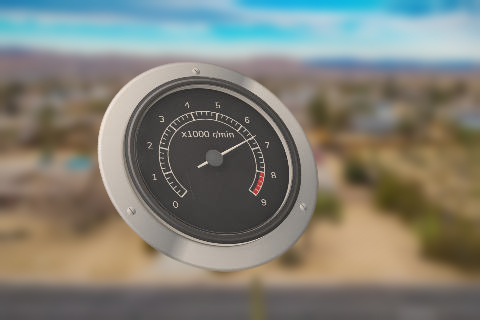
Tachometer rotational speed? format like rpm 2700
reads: rpm 6600
